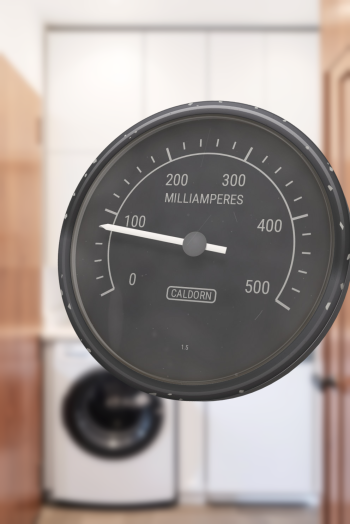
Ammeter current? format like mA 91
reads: mA 80
